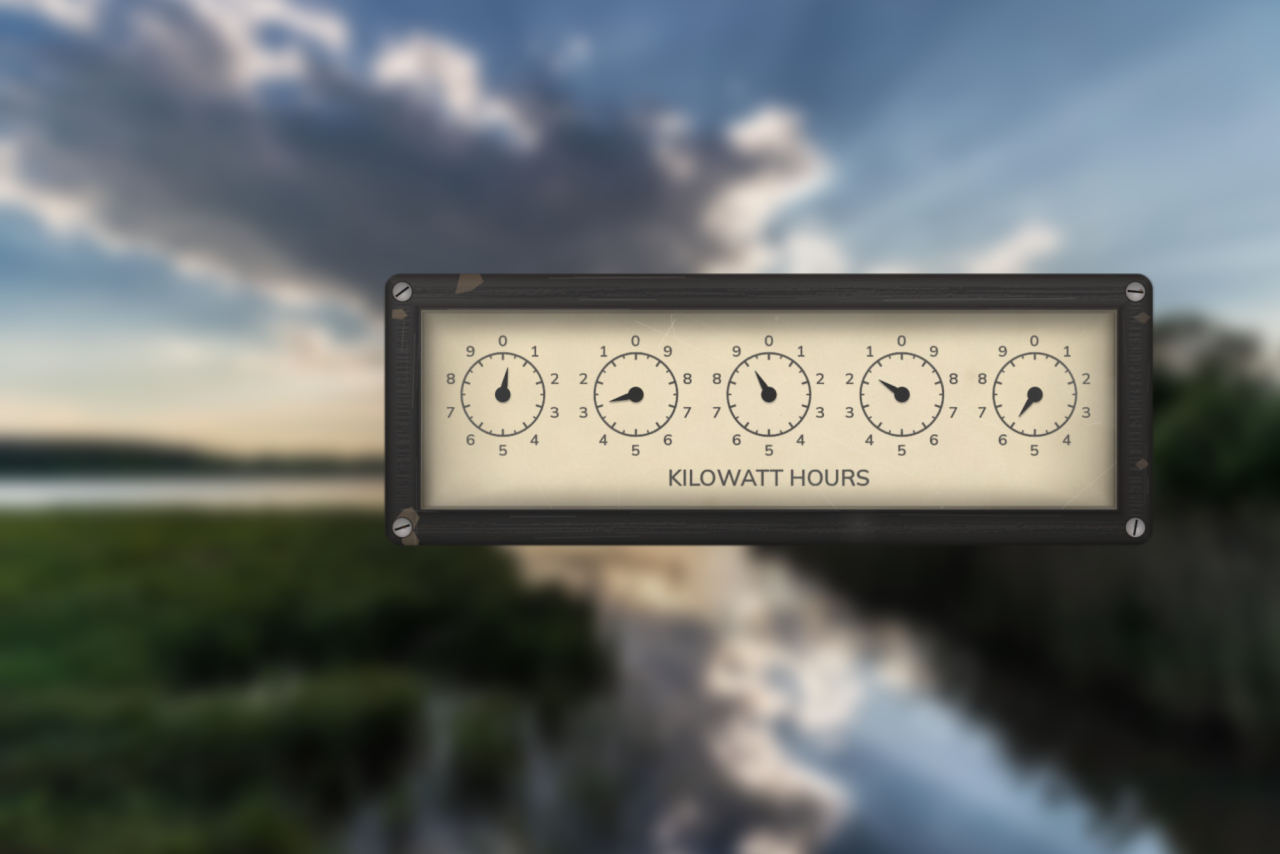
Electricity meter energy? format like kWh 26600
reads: kWh 2916
